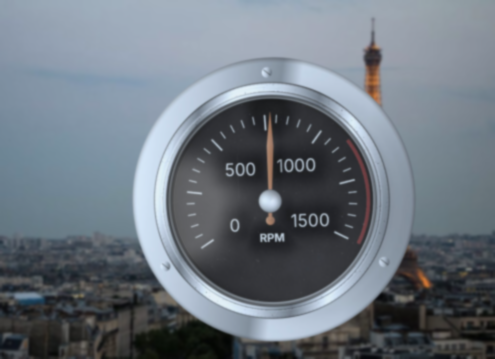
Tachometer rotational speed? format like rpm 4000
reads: rpm 775
